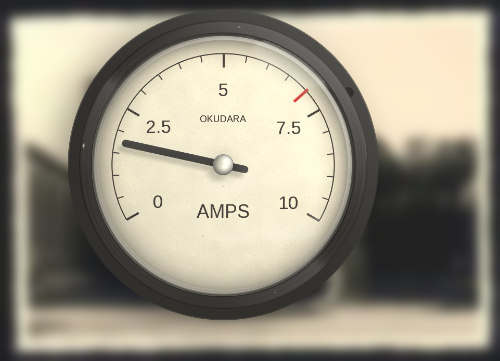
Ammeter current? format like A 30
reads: A 1.75
